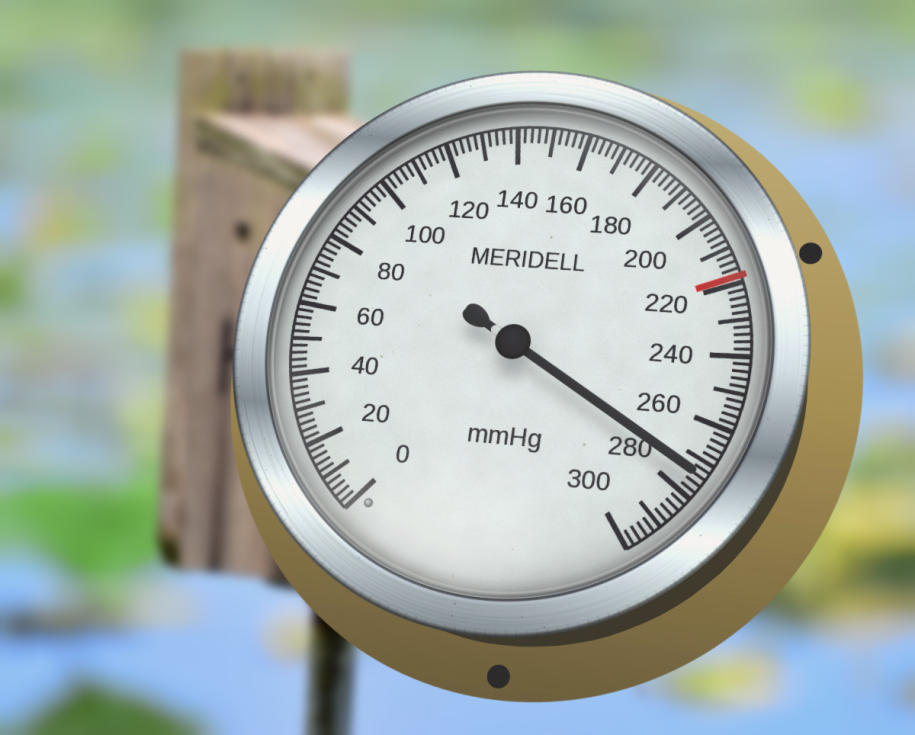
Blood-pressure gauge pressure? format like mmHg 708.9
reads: mmHg 274
